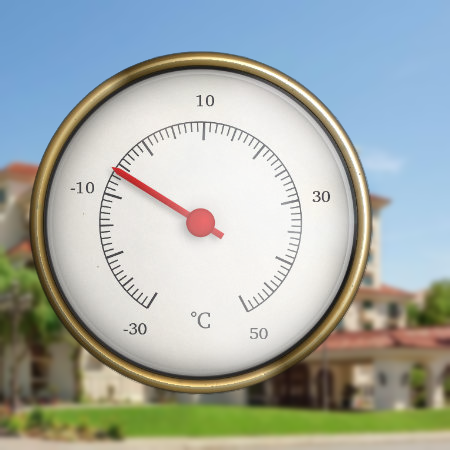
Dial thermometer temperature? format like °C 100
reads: °C -6
